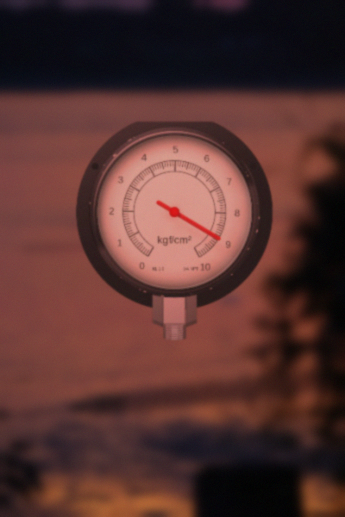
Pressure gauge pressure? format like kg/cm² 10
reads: kg/cm² 9
